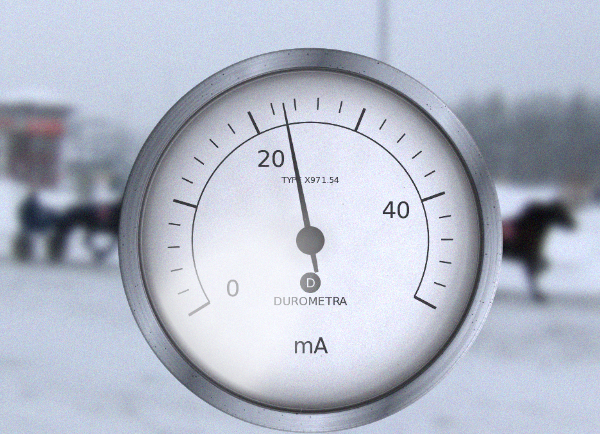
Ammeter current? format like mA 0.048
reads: mA 23
